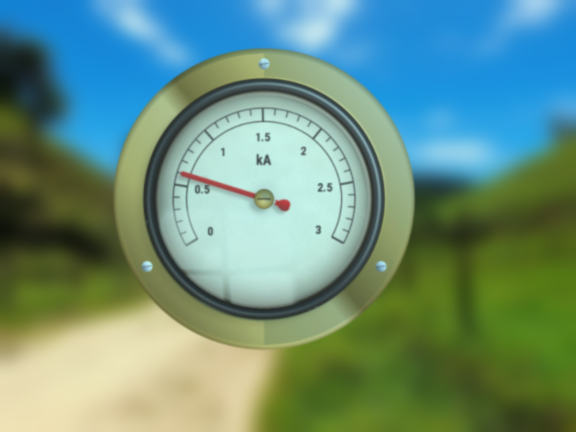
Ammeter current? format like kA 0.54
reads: kA 0.6
